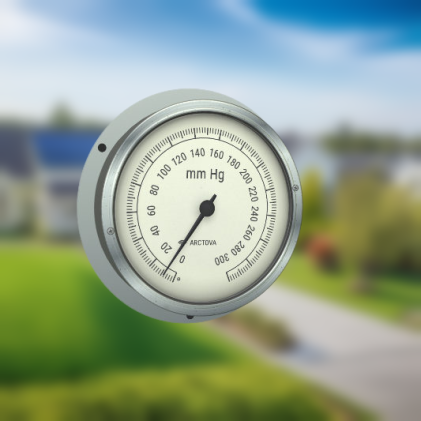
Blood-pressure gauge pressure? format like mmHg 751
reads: mmHg 10
